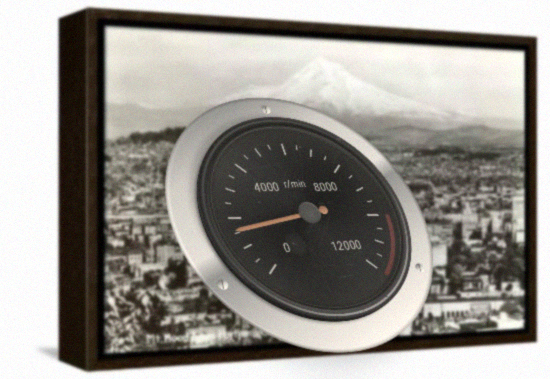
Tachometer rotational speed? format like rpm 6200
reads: rpm 1500
